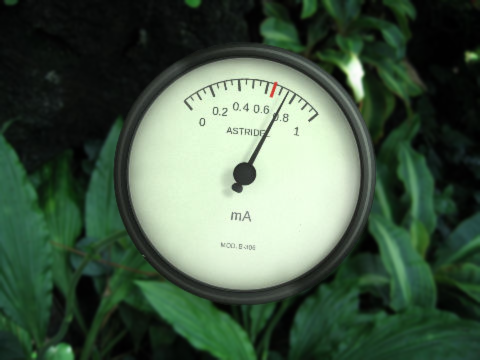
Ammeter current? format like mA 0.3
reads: mA 0.75
